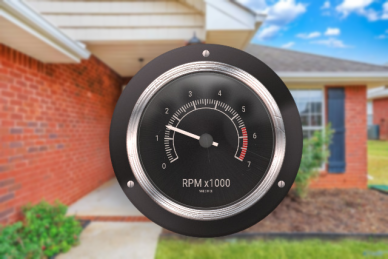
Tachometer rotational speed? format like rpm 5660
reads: rpm 1500
